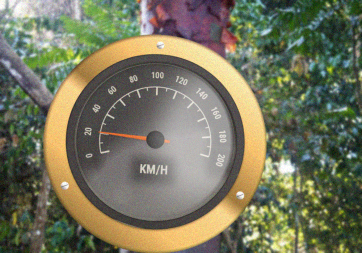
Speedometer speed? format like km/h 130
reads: km/h 20
